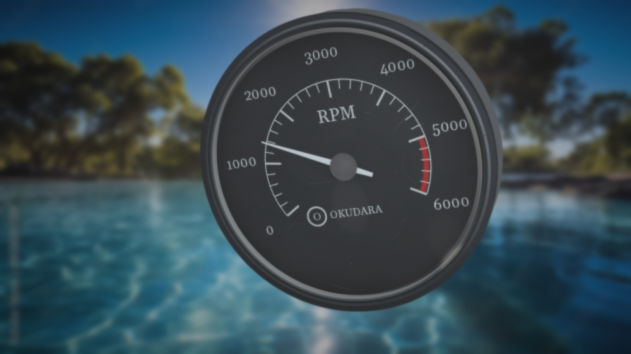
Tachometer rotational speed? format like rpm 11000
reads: rpm 1400
